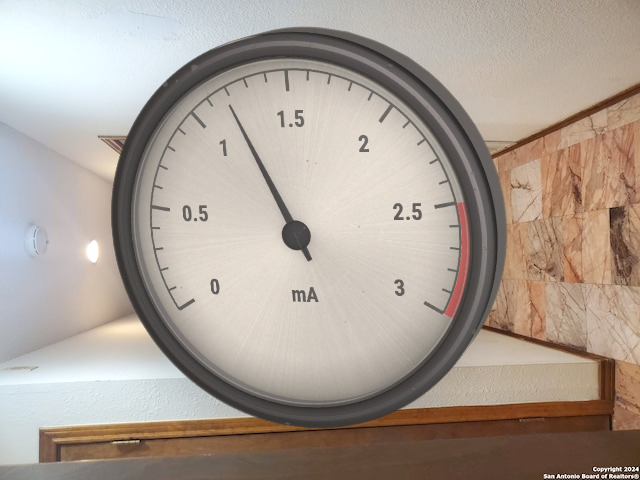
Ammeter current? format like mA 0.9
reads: mA 1.2
